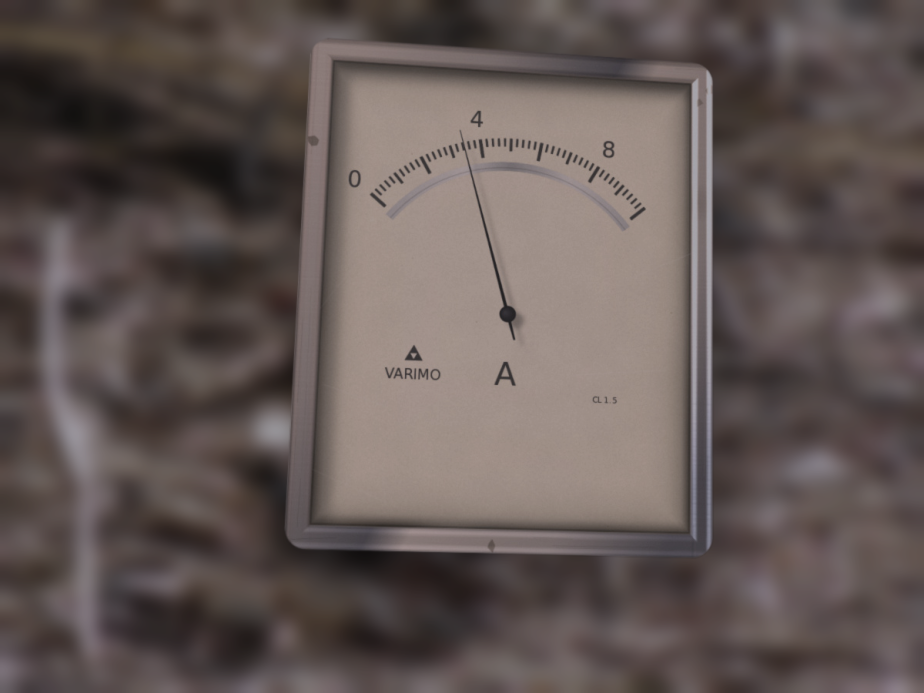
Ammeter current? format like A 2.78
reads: A 3.4
